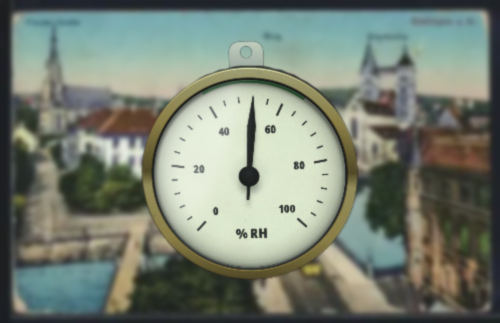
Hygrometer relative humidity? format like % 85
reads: % 52
